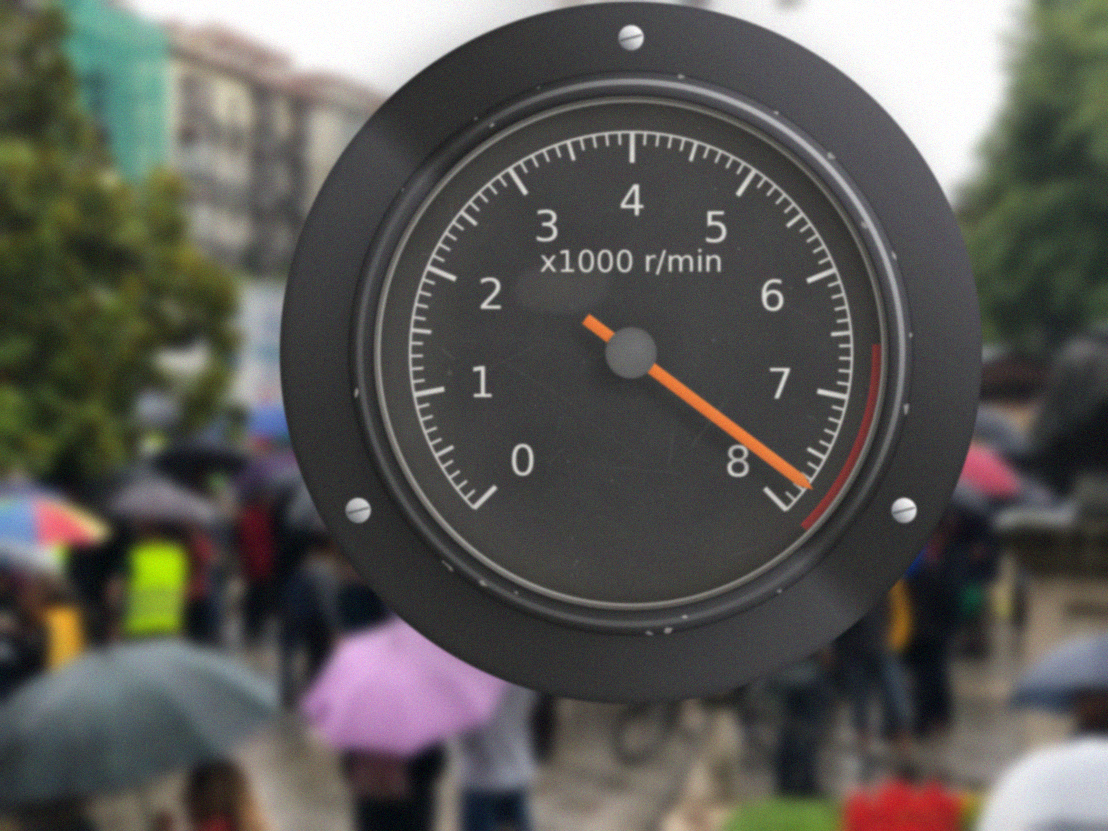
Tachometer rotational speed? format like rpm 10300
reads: rpm 7750
